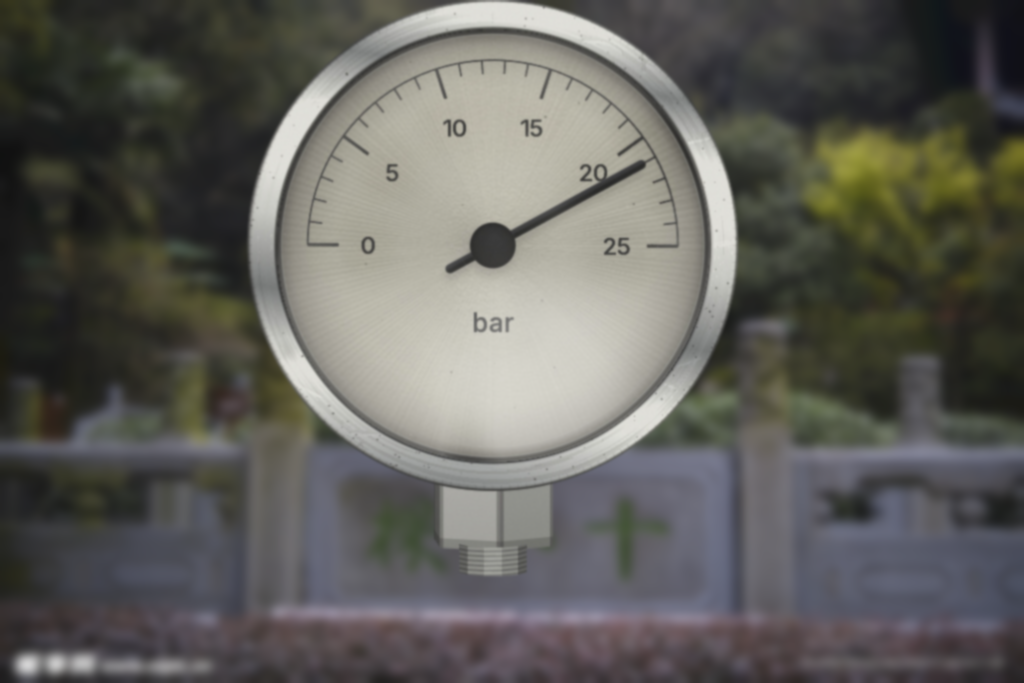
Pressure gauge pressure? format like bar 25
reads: bar 21
